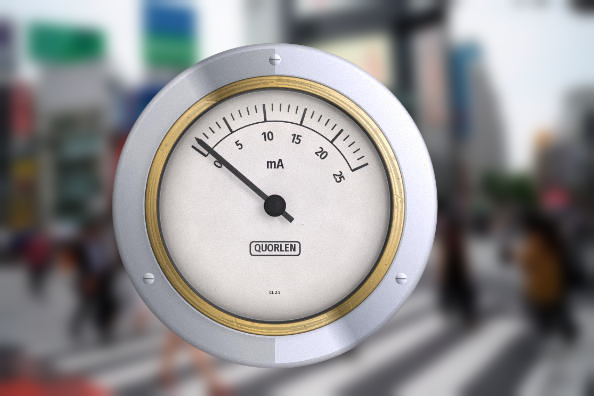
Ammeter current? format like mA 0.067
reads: mA 1
